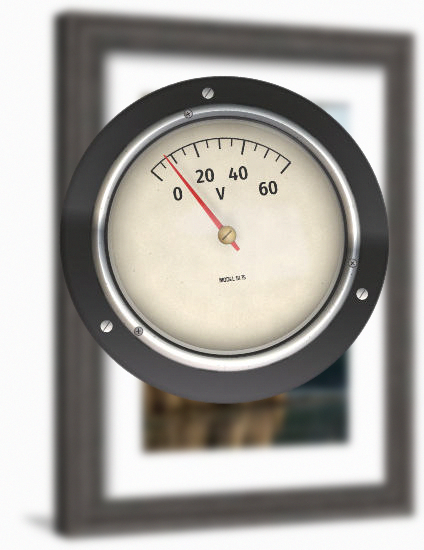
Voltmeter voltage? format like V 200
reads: V 7.5
